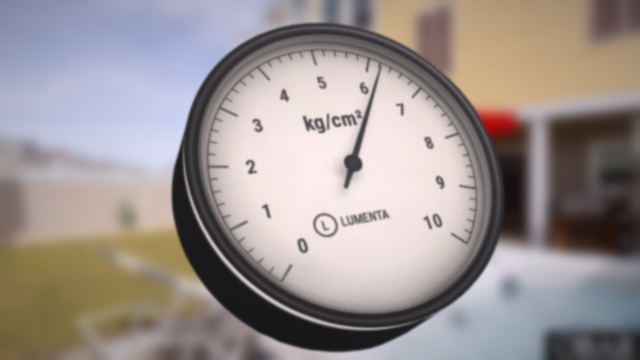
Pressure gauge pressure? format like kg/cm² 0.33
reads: kg/cm² 6.2
